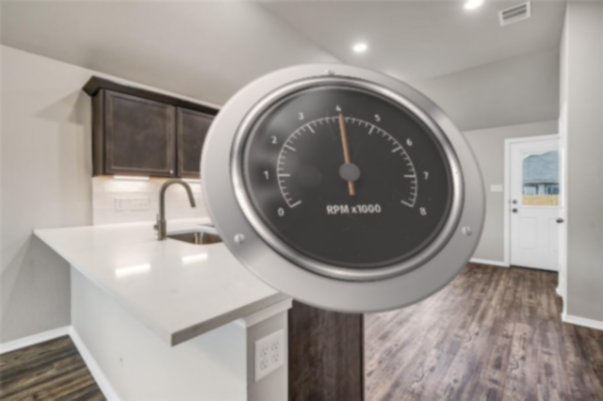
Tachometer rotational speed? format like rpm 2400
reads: rpm 4000
